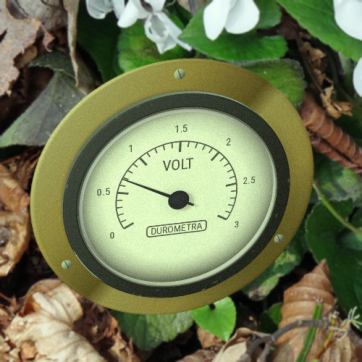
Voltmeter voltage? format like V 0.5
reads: V 0.7
